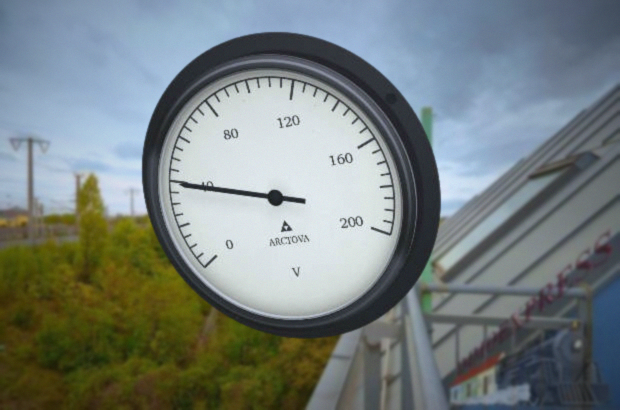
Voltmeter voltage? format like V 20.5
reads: V 40
